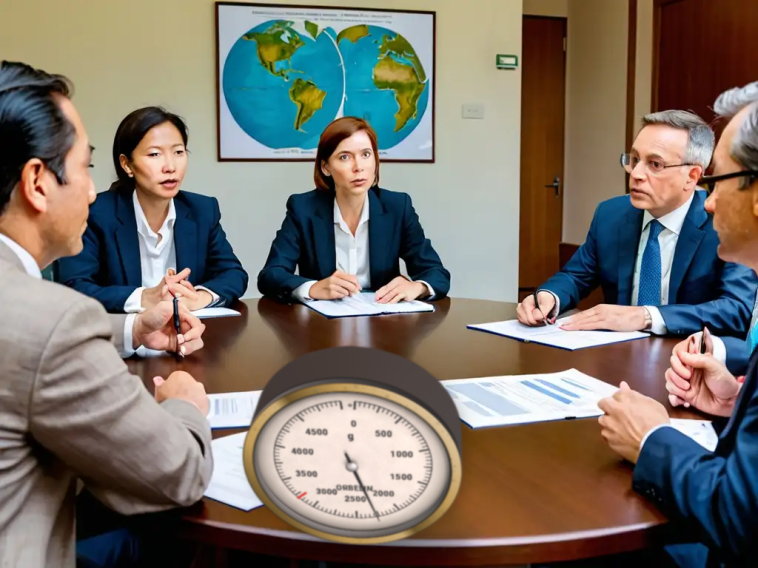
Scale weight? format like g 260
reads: g 2250
